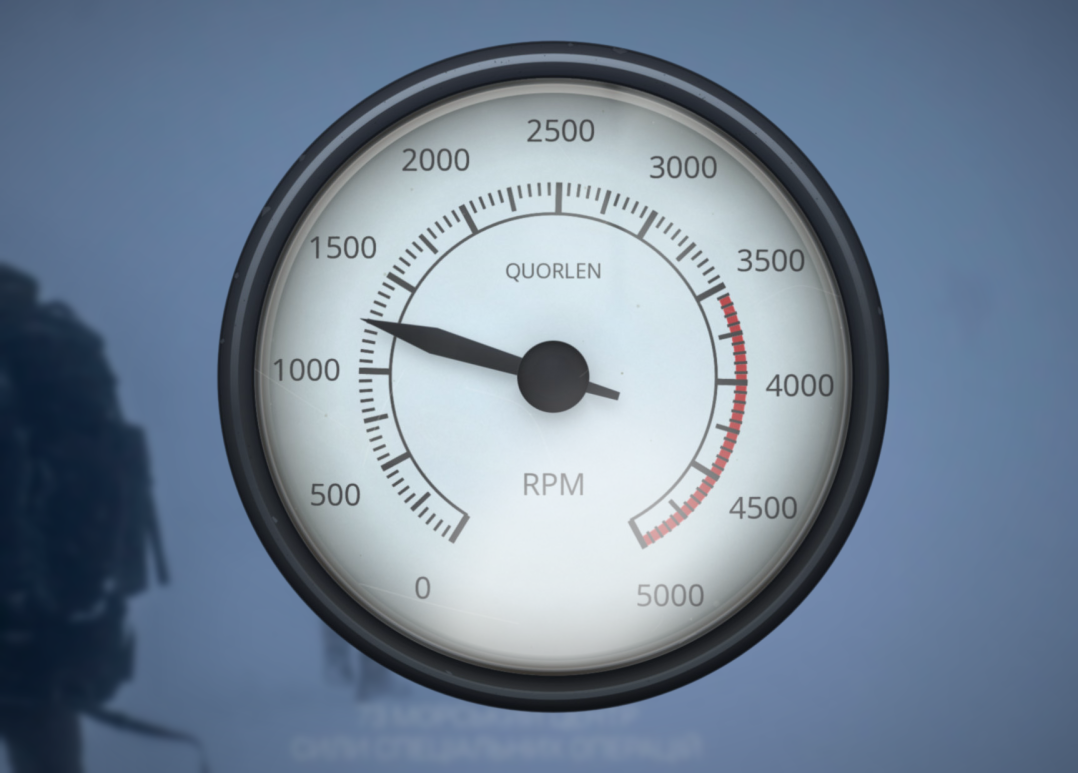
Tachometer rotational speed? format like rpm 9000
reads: rpm 1250
